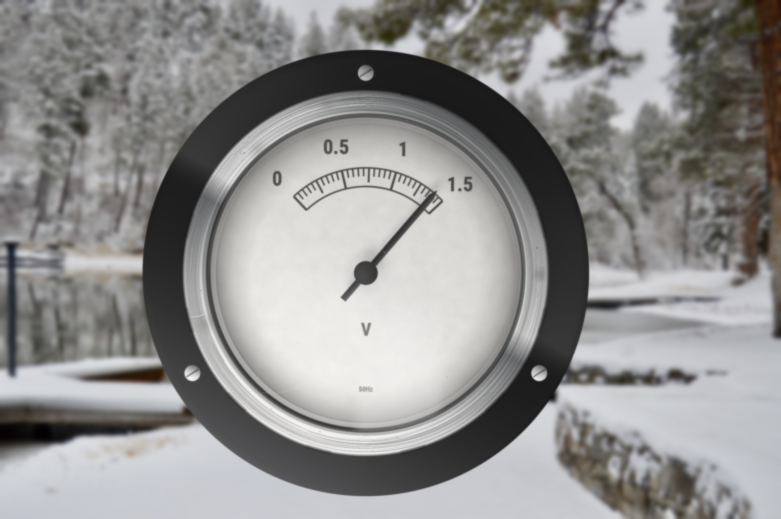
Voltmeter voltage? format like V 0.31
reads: V 1.4
